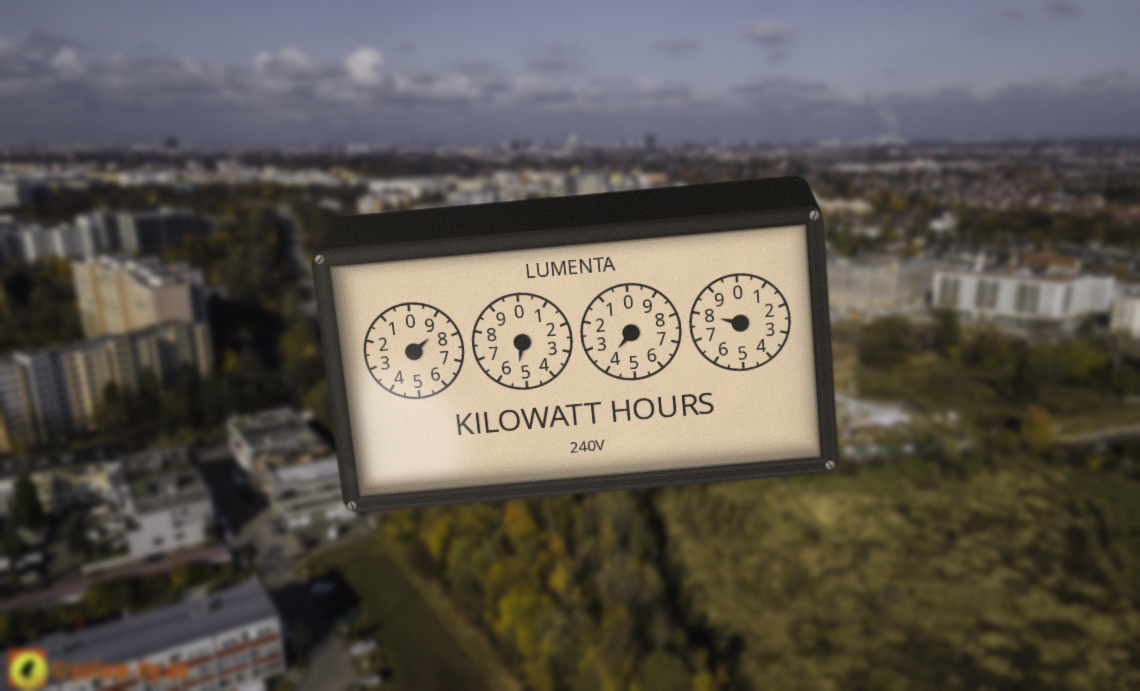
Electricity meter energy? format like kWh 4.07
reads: kWh 8538
